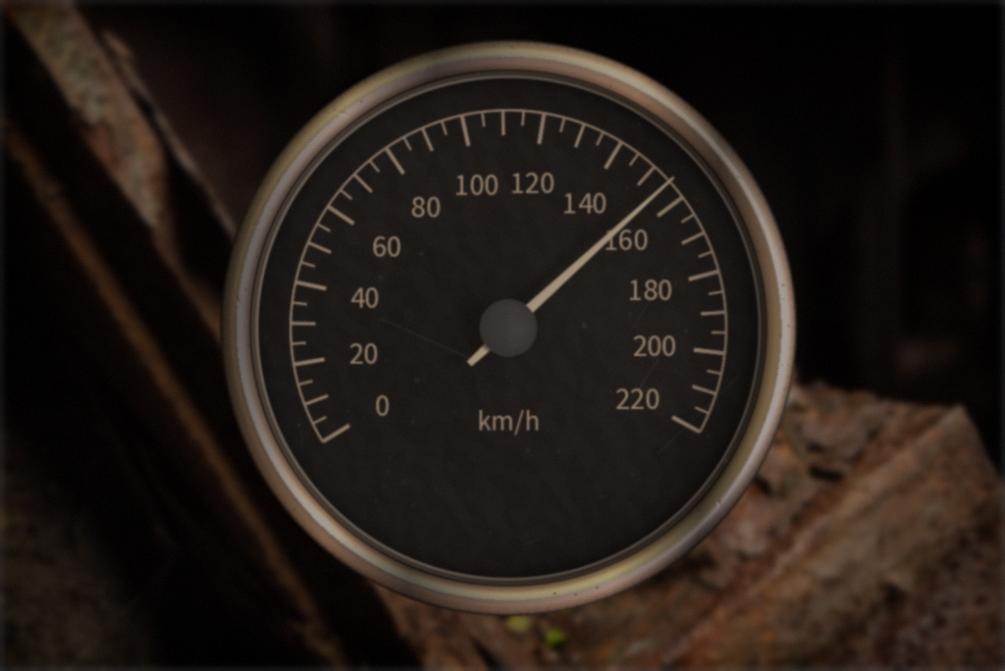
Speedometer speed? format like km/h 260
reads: km/h 155
